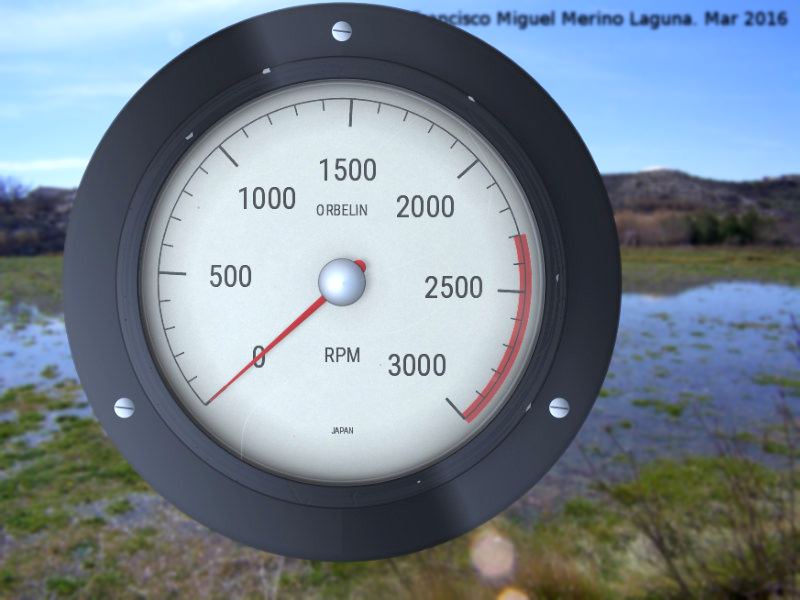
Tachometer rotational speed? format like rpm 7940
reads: rpm 0
